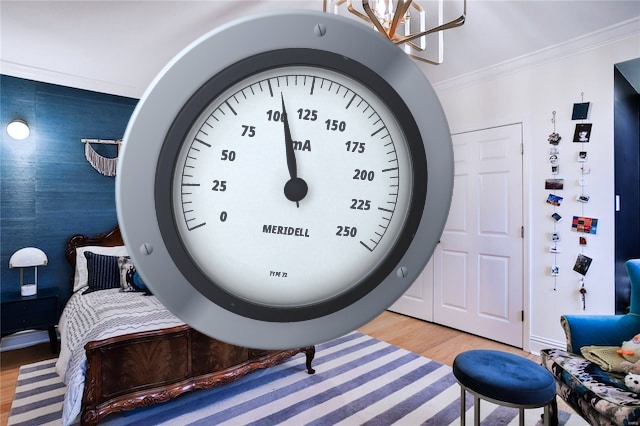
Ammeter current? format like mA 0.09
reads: mA 105
